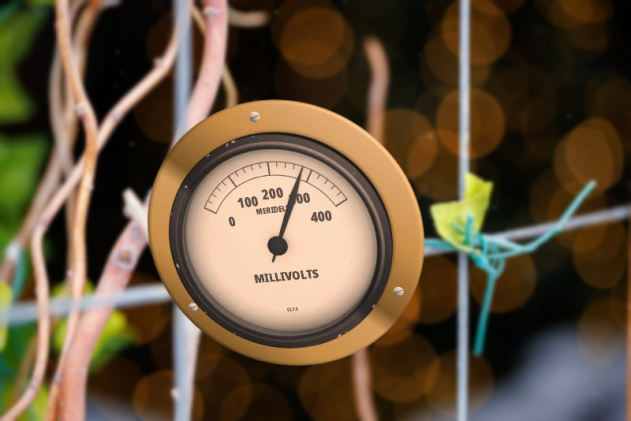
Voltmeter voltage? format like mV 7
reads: mV 280
